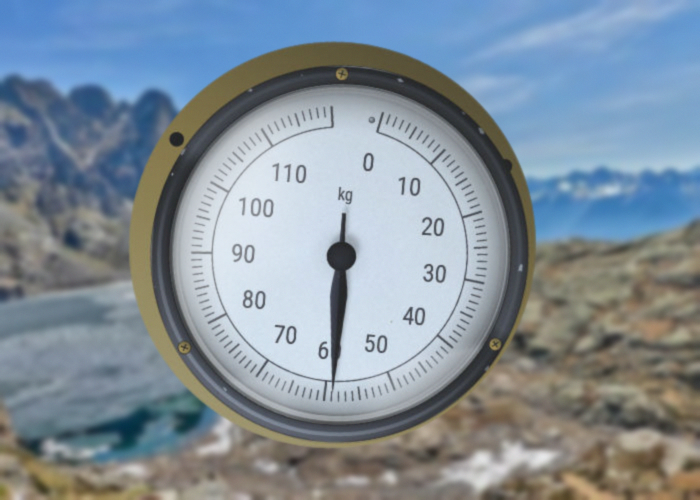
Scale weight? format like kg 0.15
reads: kg 59
